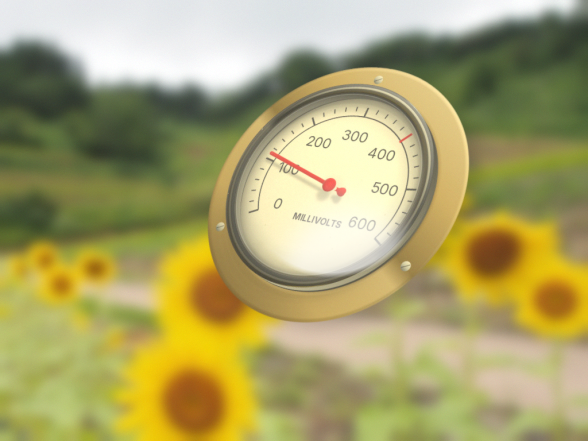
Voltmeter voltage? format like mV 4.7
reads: mV 110
